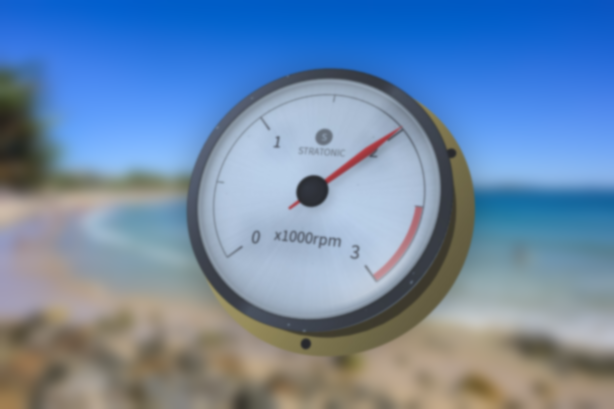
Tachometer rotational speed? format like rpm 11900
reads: rpm 2000
